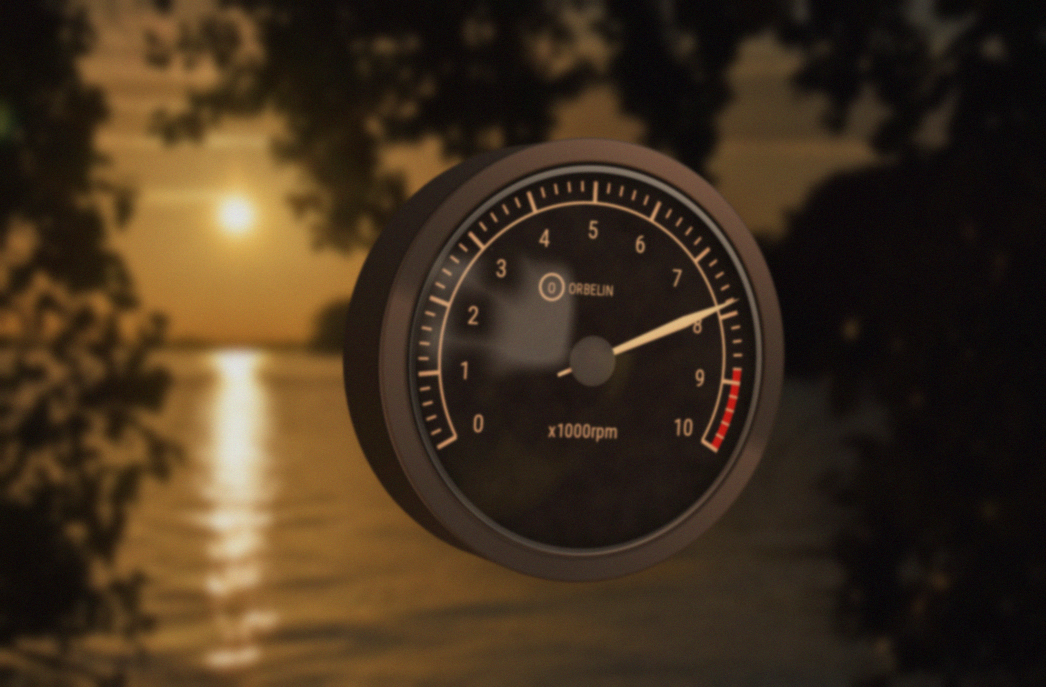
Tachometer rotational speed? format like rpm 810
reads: rpm 7800
